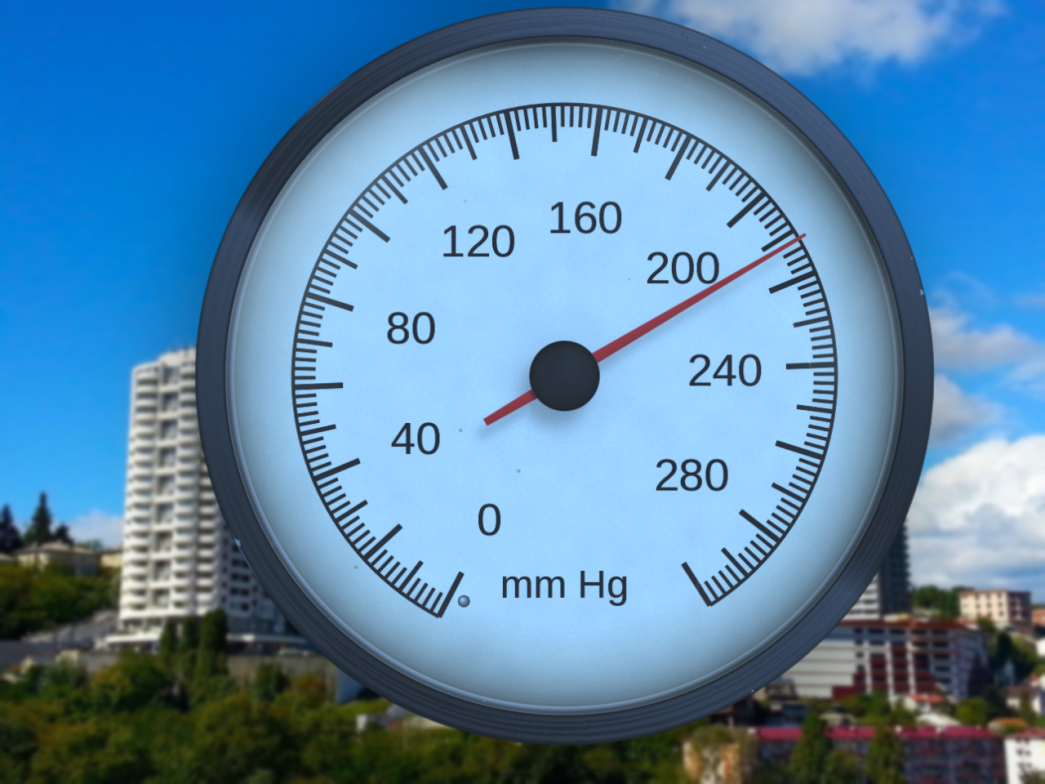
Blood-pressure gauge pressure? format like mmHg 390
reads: mmHg 212
